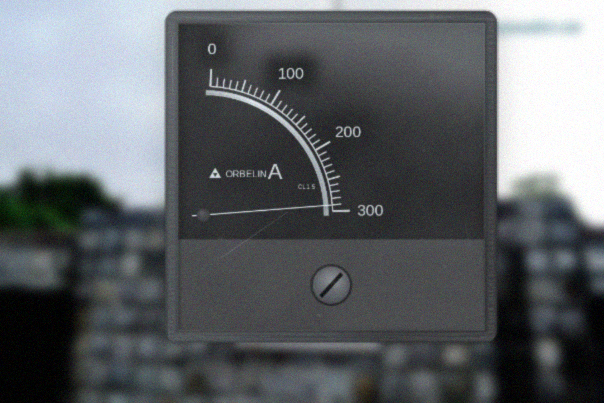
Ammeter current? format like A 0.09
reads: A 290
